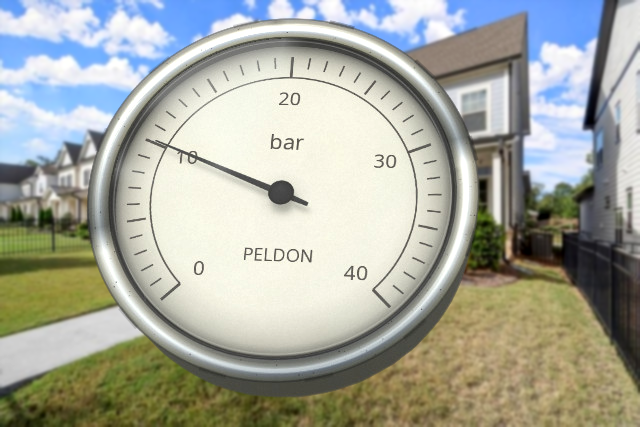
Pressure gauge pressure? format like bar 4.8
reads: bar 10
